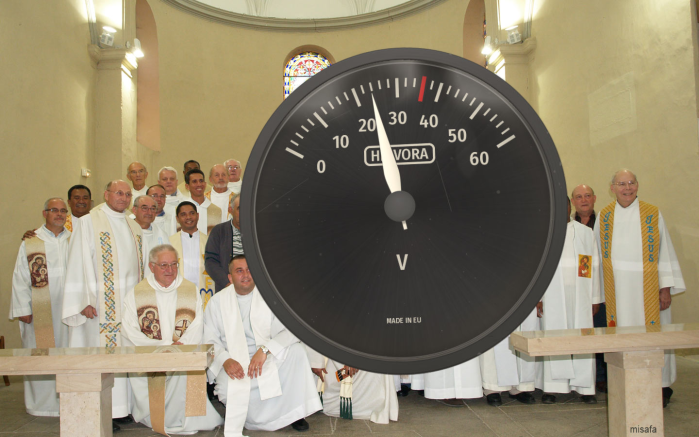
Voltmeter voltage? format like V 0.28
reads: V 24
